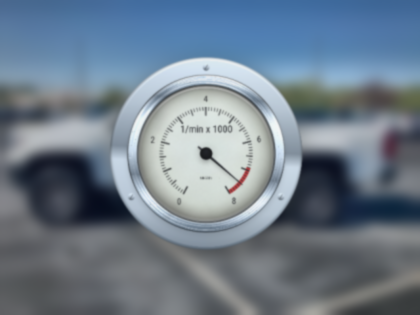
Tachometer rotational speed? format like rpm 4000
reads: rpm 7500
